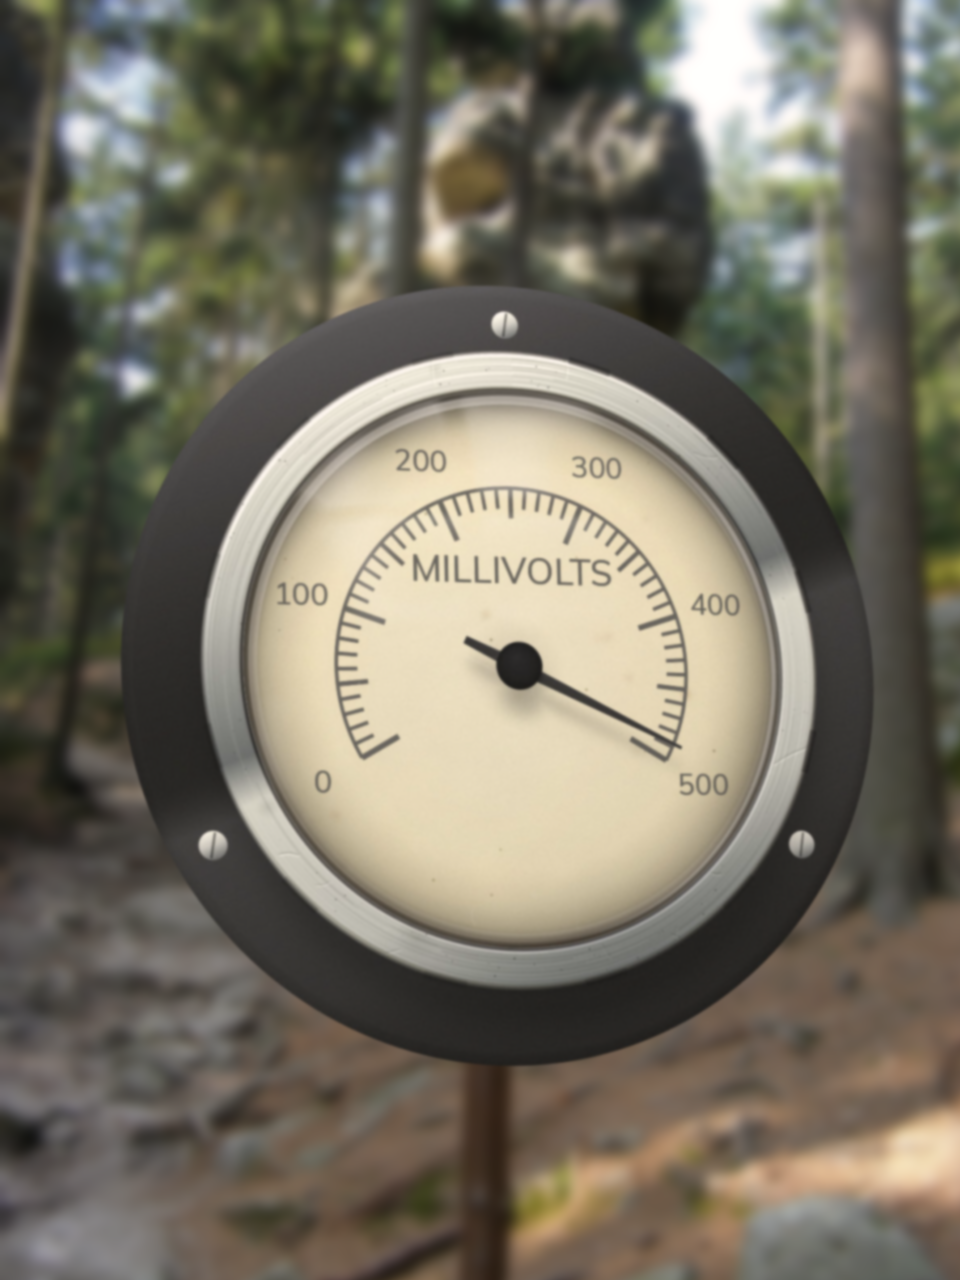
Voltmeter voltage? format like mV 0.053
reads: mV 490
